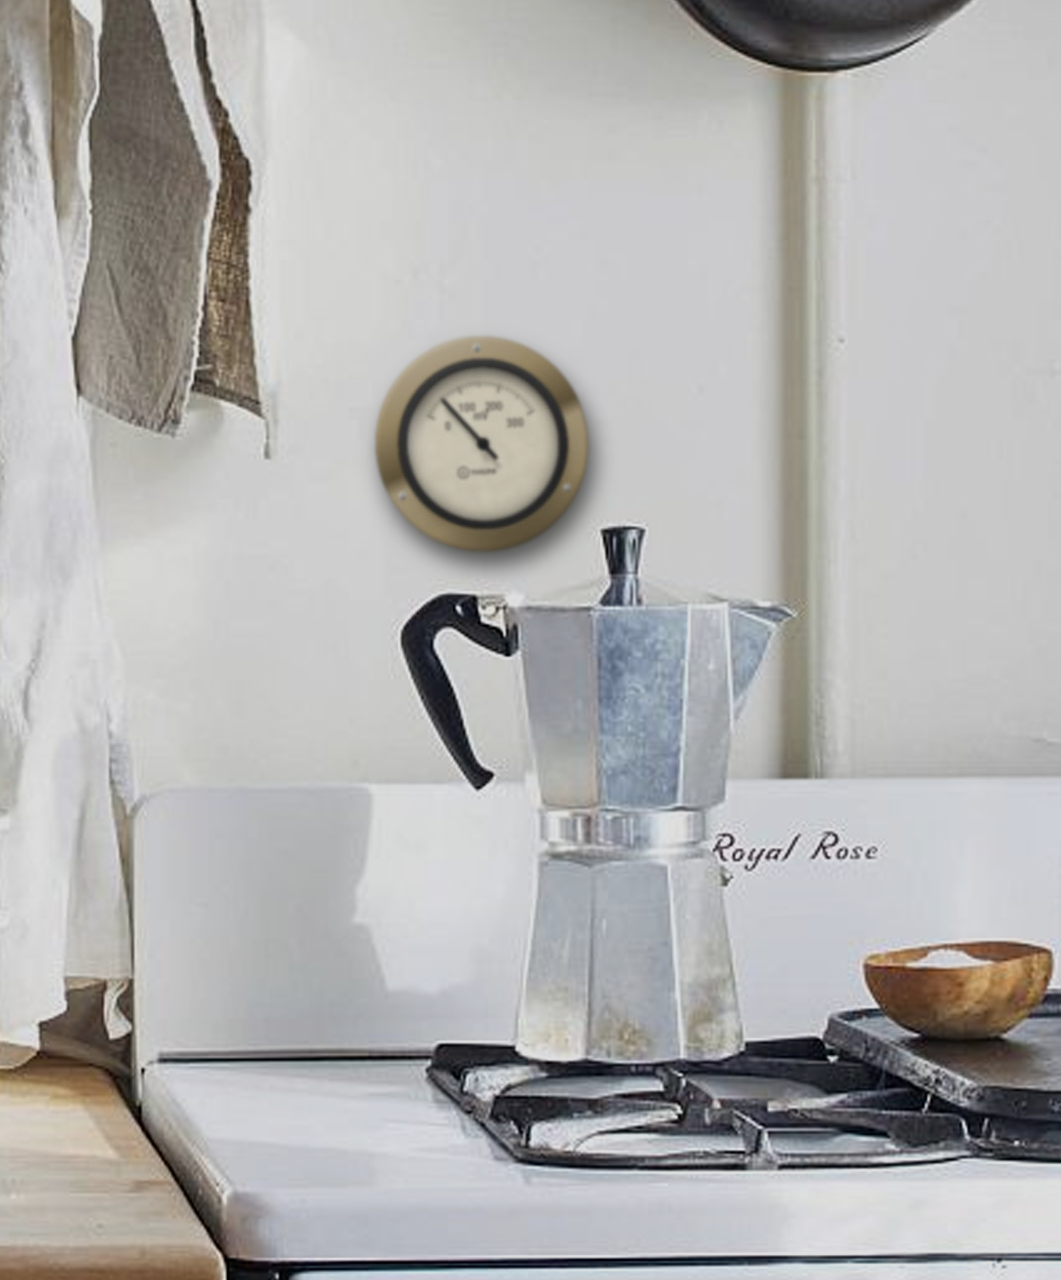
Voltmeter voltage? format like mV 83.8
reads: mV 50
